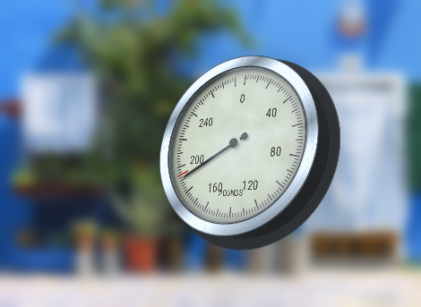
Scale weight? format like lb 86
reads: lb 190
